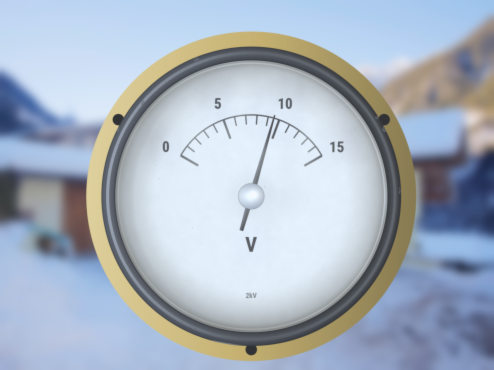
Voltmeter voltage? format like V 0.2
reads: V 9.5
